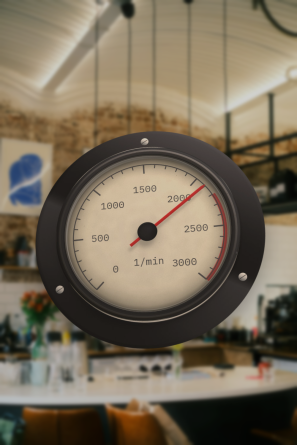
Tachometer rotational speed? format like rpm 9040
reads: rpm 2100
